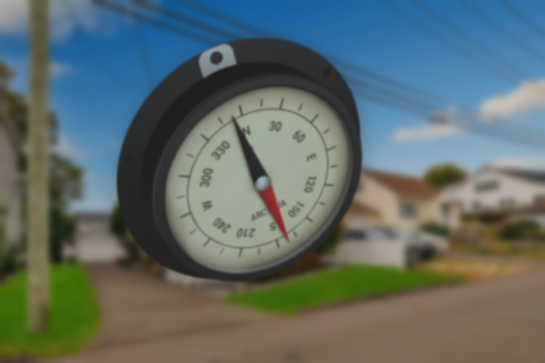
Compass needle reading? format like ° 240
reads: ° 172.5
